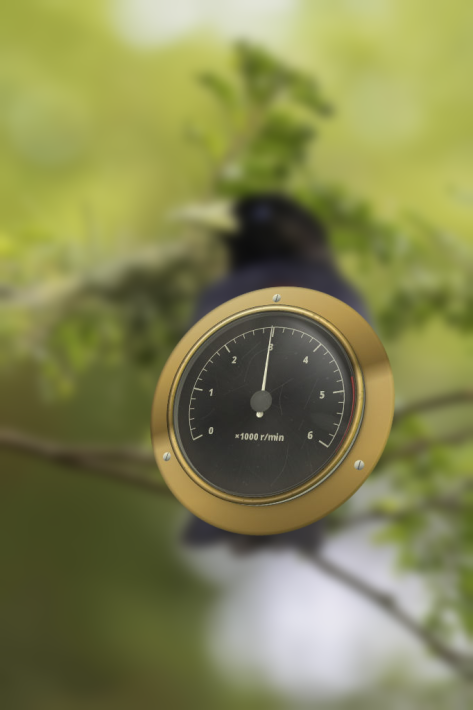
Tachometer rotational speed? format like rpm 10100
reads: rpm 3000
